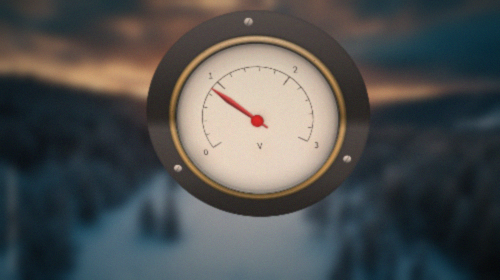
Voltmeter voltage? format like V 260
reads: V 0.9
